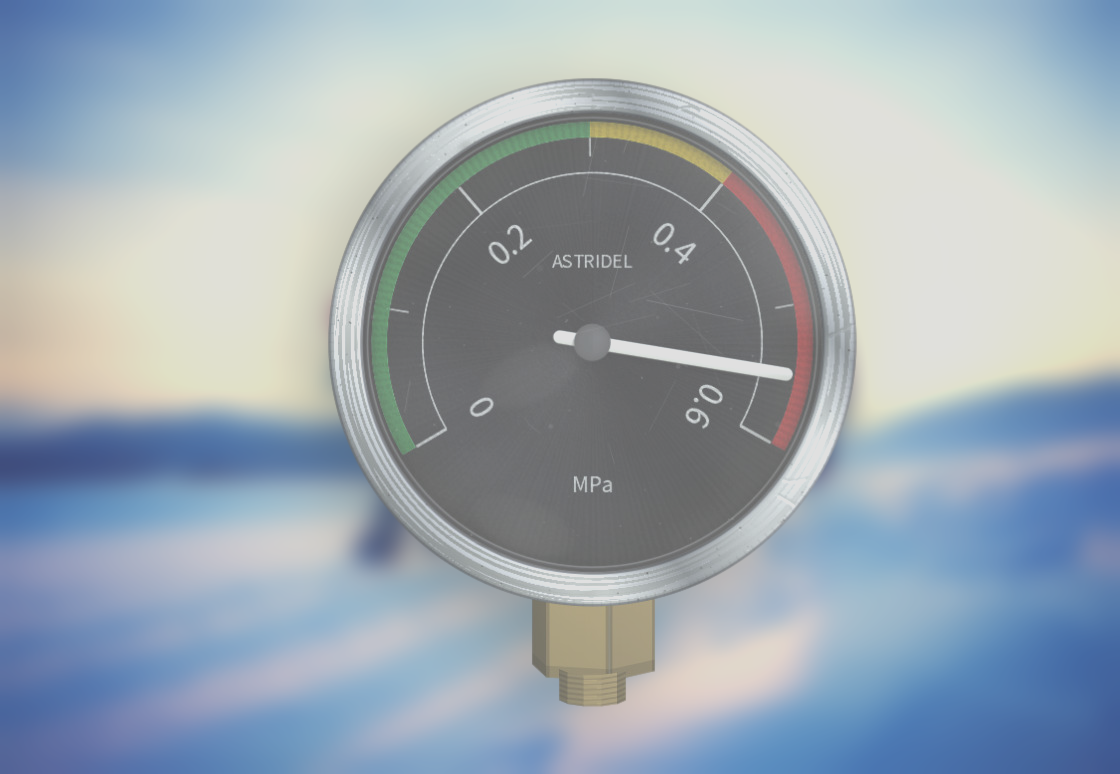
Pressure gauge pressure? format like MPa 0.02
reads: MPa 0.55
